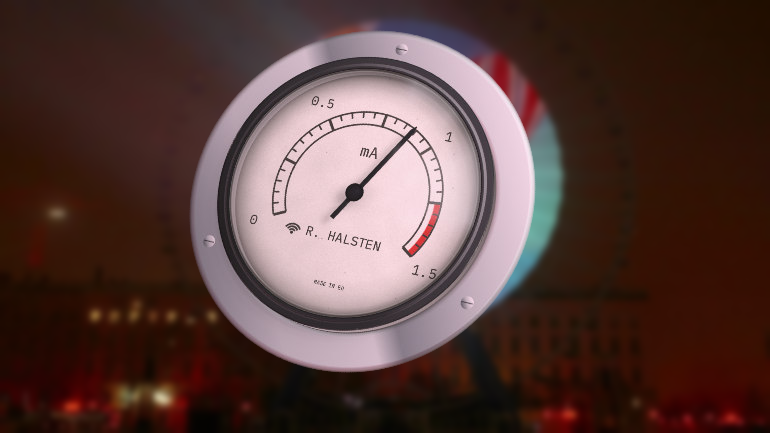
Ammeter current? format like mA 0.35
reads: mA 0.9
